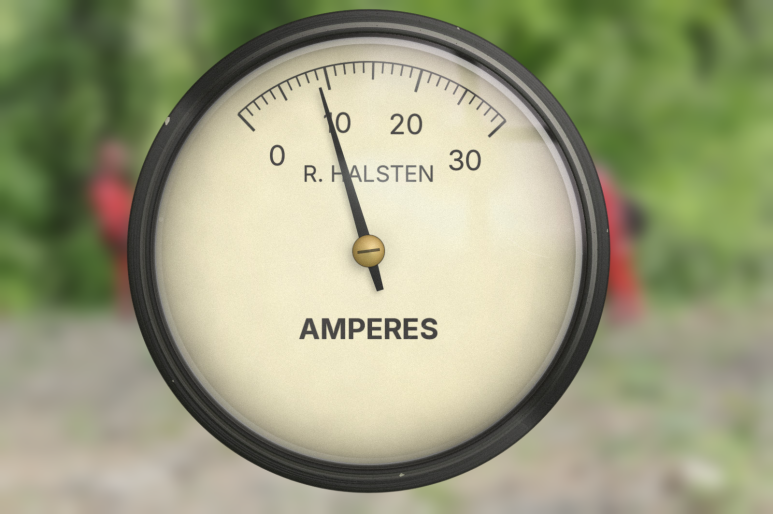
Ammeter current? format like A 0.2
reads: A 9
